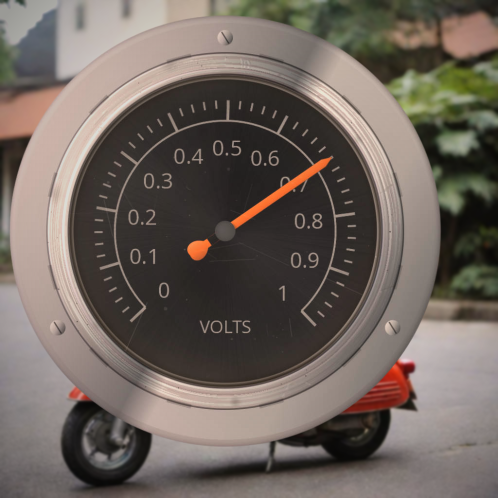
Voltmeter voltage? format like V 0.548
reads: V 0.7
